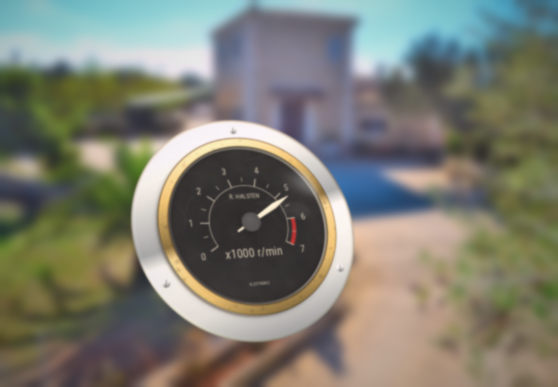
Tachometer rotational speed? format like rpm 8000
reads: rpm 5250
